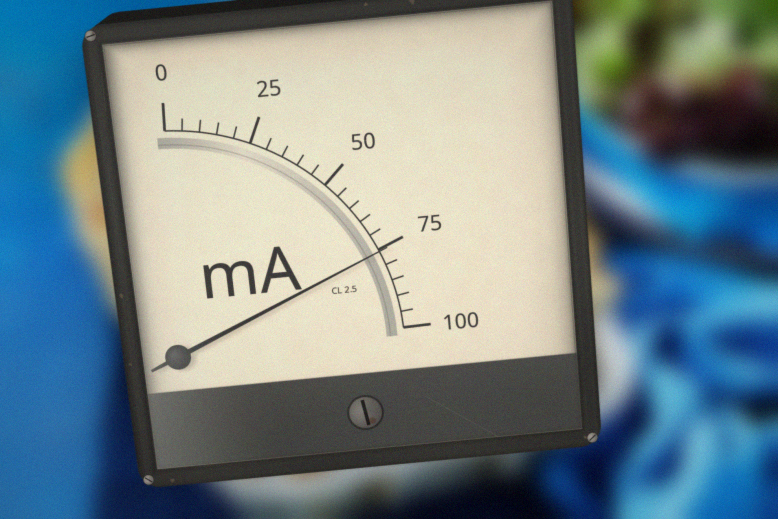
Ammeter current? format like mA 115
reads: mA 75
